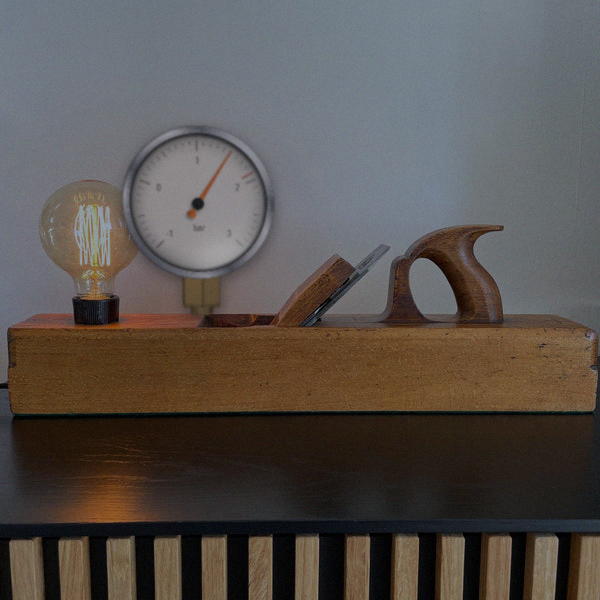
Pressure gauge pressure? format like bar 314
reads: bar 1.5
